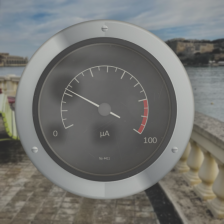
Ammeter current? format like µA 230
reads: µA 22.5
